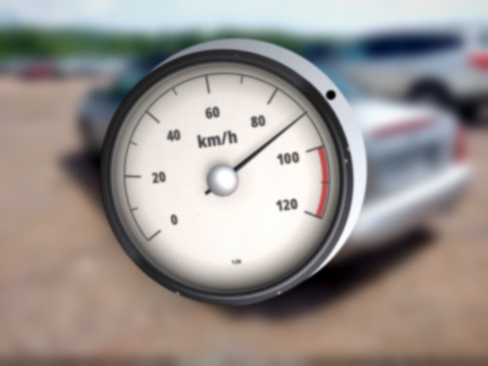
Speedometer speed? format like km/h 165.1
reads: km/h 90
